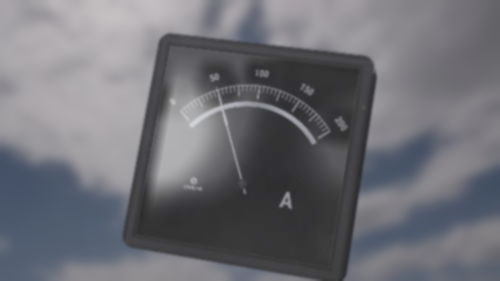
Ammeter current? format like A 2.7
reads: A 50
